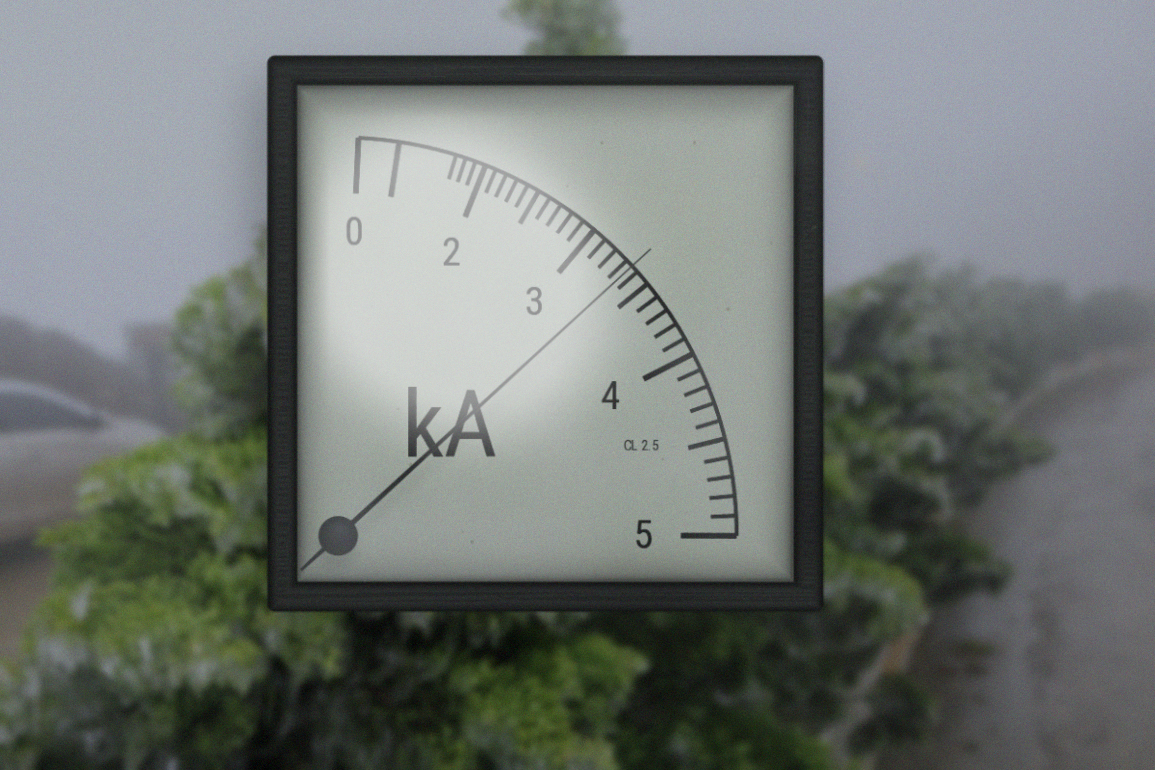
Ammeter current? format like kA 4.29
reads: kA 3.35
